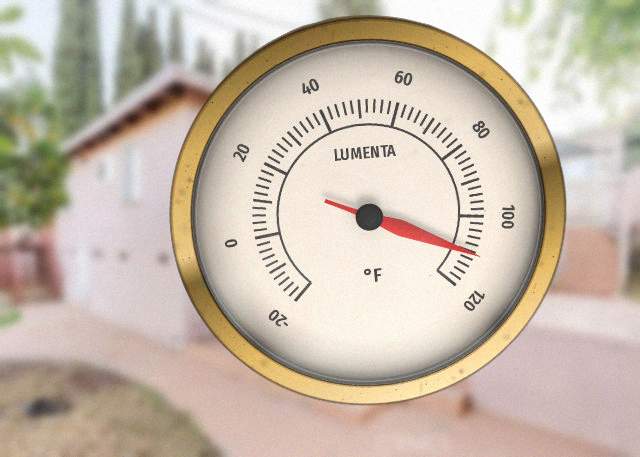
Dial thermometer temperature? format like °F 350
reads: °F 110
